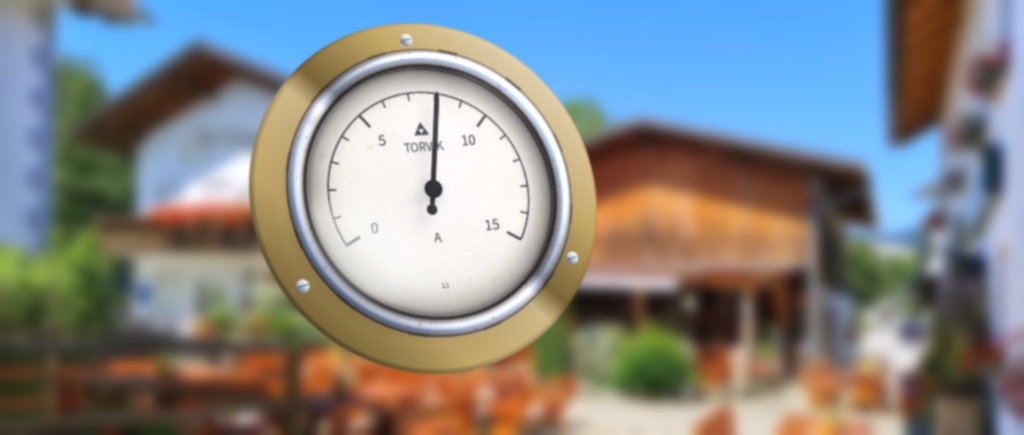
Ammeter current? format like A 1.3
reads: A 8
